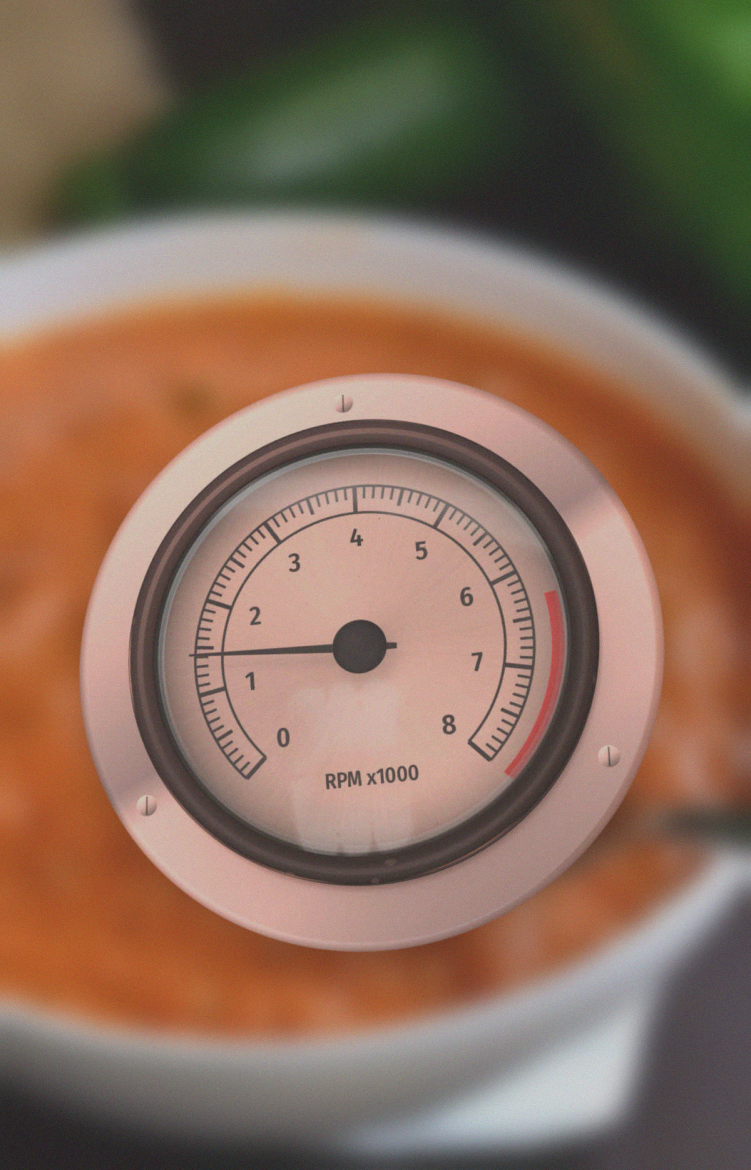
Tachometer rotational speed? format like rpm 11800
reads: rpm 1400
